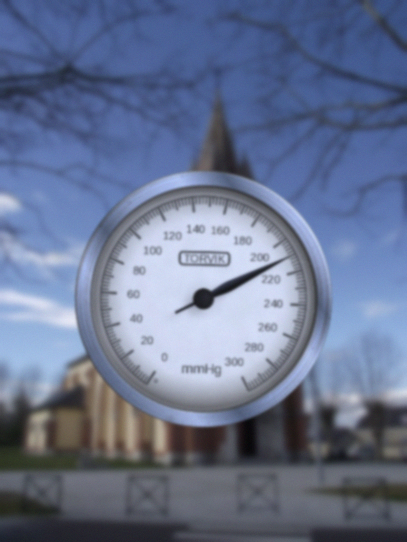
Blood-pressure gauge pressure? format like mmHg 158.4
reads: mmHg 210
